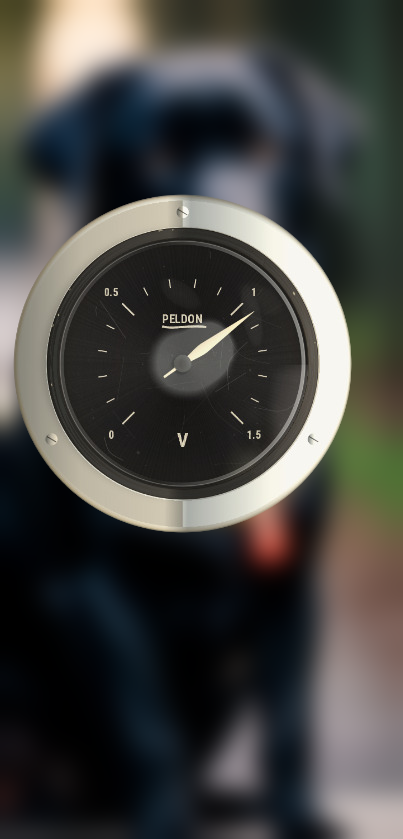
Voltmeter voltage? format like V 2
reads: V 1.05
